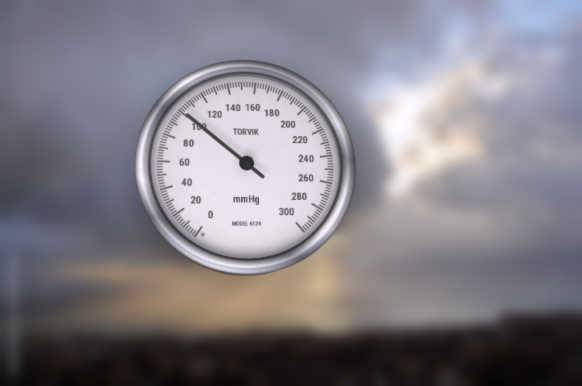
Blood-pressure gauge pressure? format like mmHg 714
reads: mmHg 100
